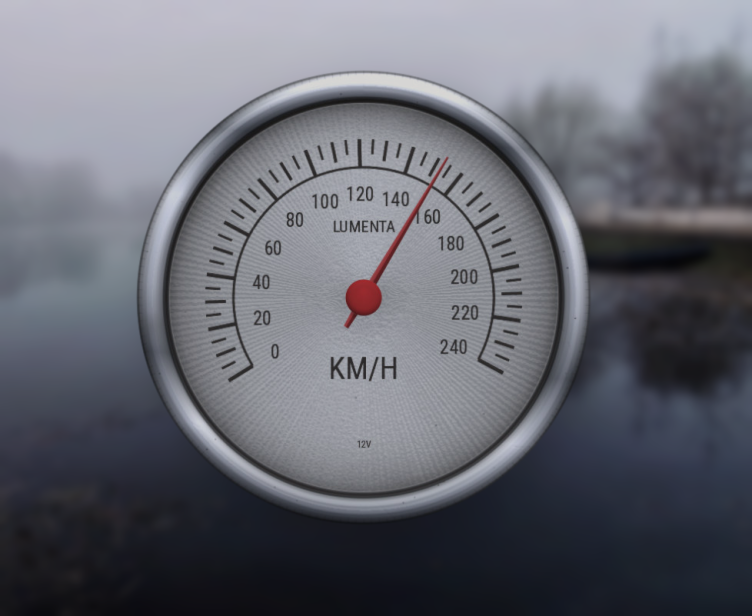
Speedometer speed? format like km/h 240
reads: km/h 152.5
